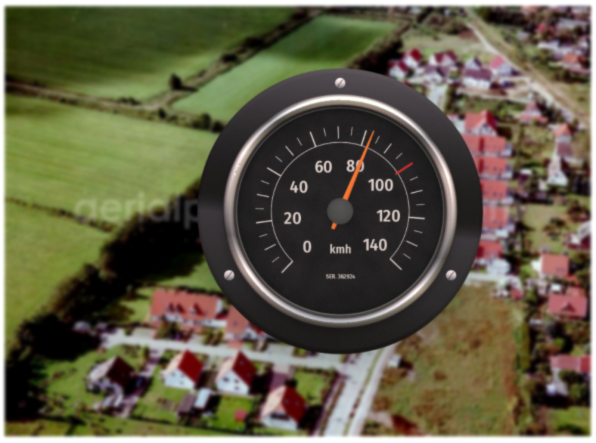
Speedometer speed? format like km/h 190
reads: km/h 82.5
